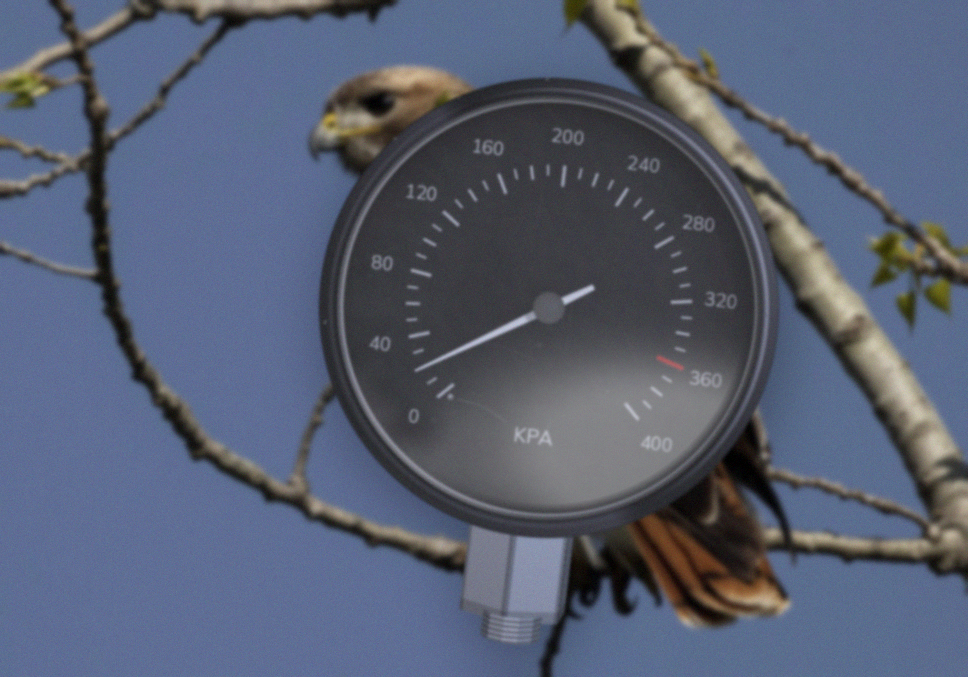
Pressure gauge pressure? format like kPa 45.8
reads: kPa 20
